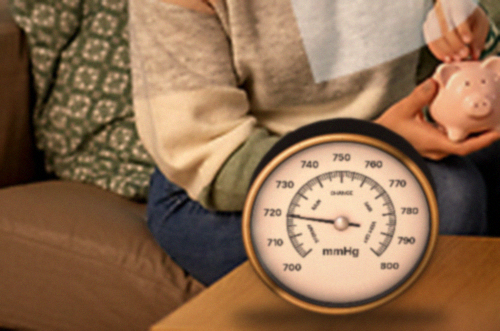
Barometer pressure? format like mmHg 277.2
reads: mmHg 720
